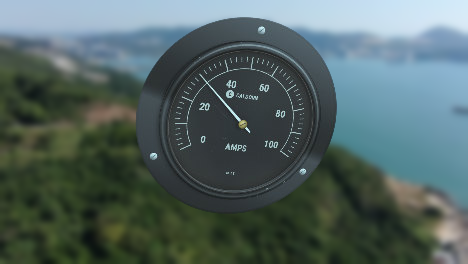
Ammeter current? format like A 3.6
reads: A 30
